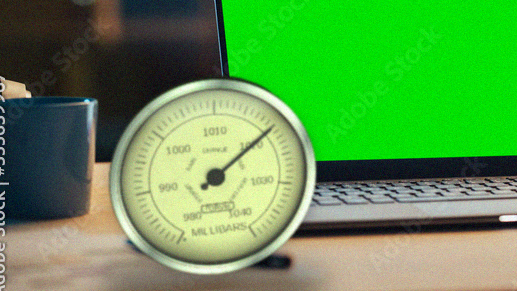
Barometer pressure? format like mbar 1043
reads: mbar 1020
